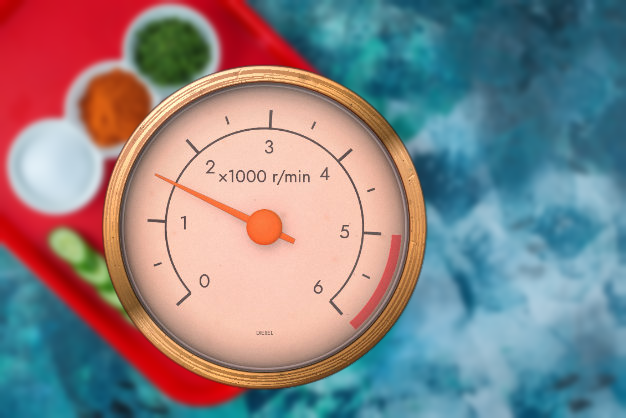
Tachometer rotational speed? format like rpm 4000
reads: rpm 1500
